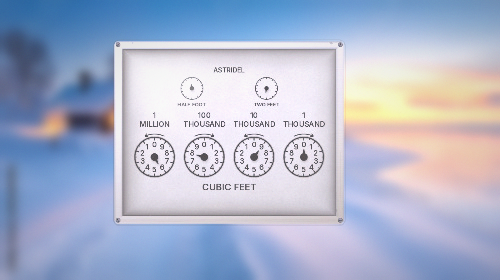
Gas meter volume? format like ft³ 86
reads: ft³ 579000
